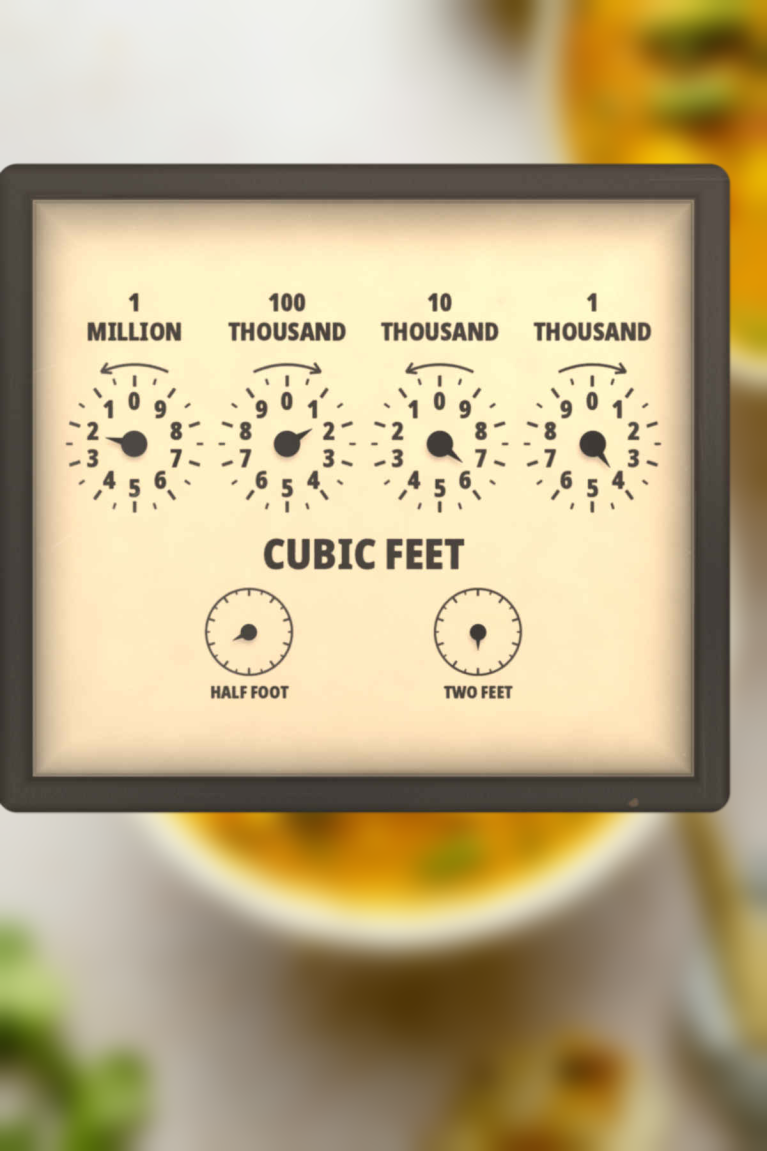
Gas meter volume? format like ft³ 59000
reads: ft³ 216400
